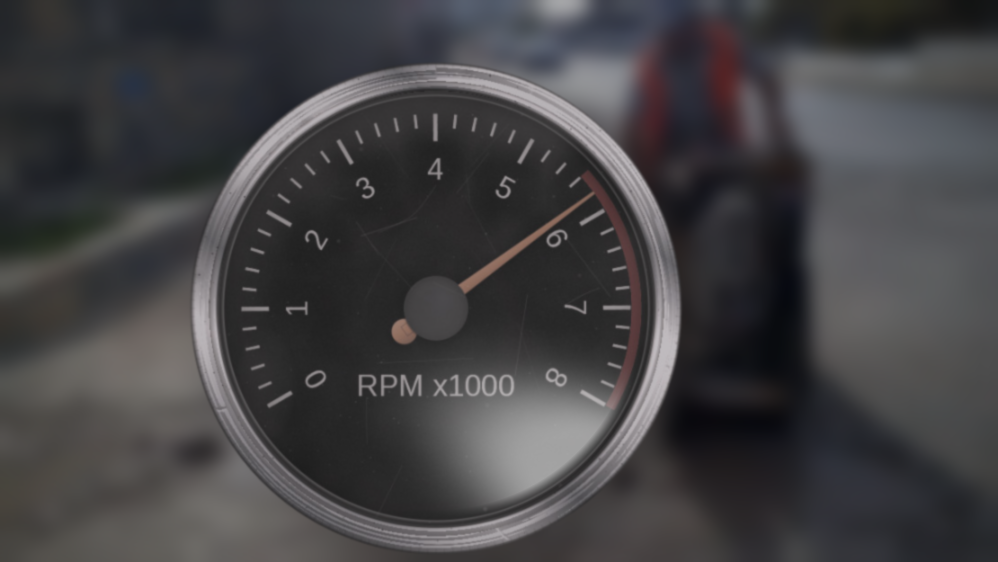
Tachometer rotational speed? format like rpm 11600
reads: rpm 5800
